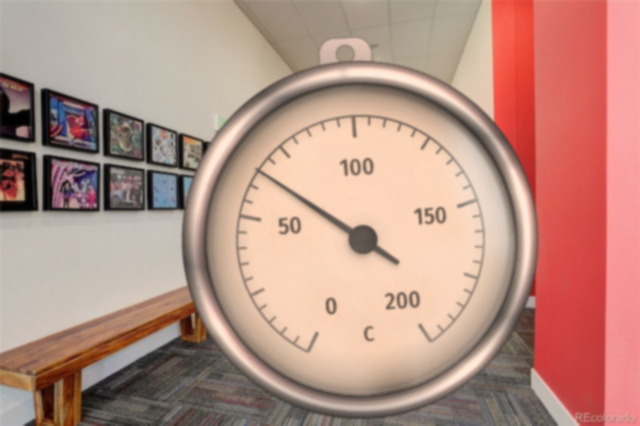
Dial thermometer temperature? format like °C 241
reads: °C 65
